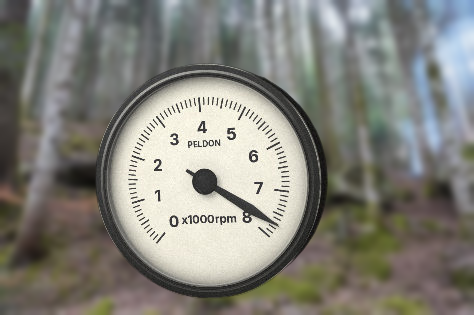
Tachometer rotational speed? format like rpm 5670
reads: rpm 7700
